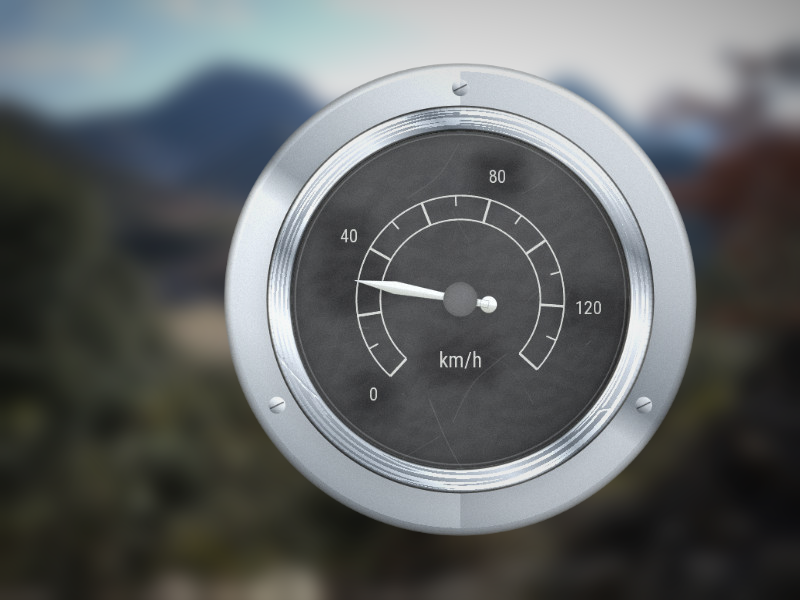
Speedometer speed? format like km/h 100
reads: km/h 30
